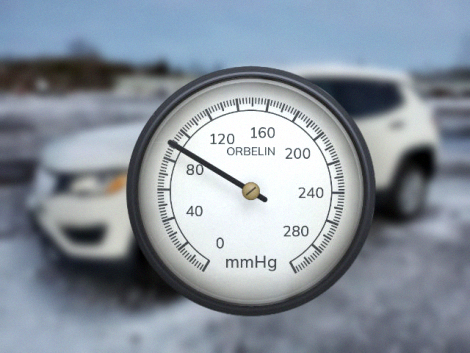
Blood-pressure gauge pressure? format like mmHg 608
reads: mmHg 90
